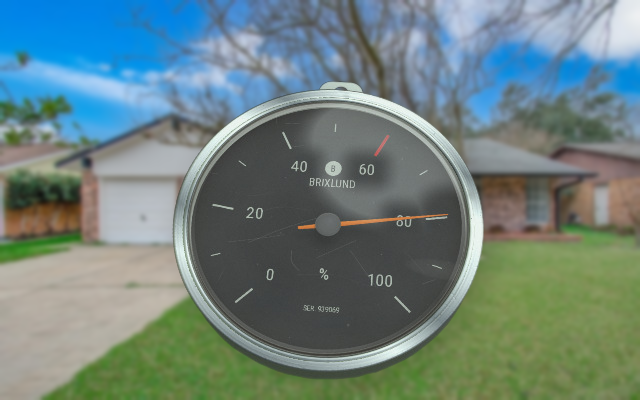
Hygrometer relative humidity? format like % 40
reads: % 80
